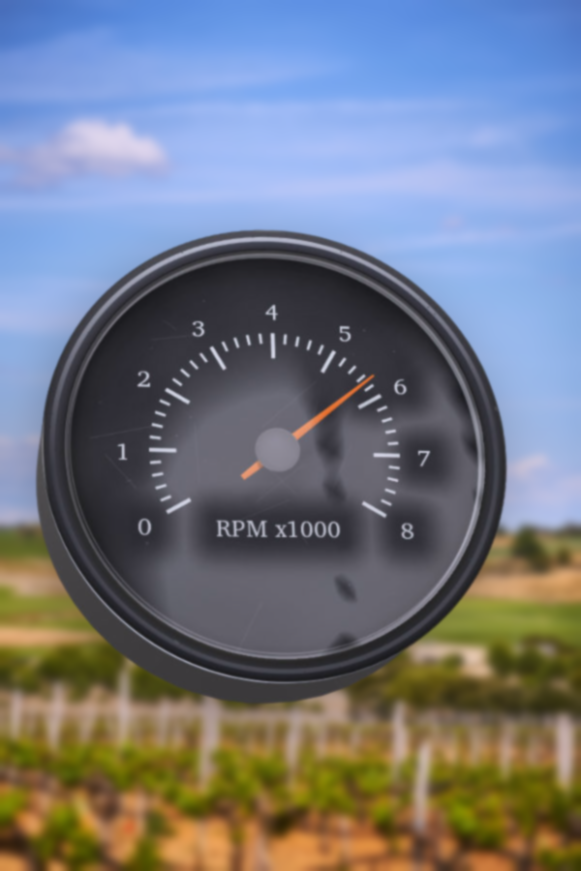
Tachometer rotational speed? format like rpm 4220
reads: rpm 5700
